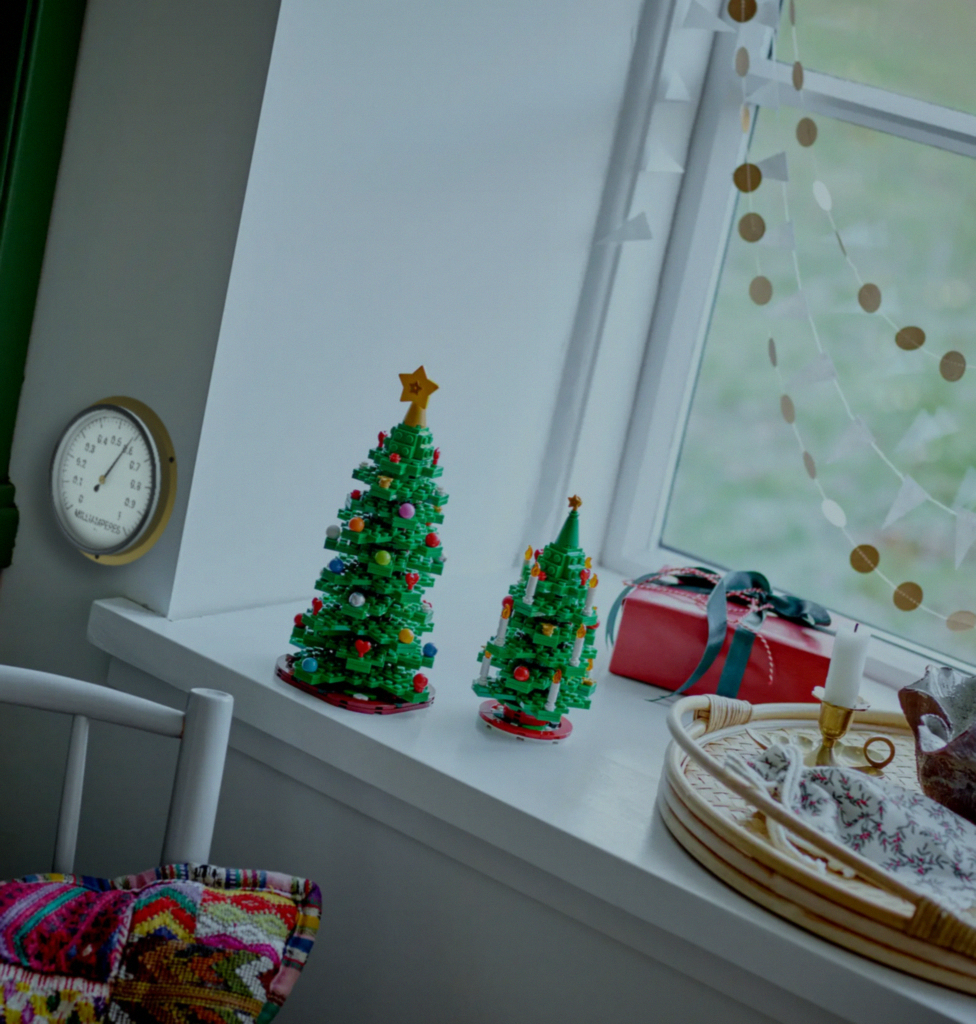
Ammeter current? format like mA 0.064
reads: mA 0.6
